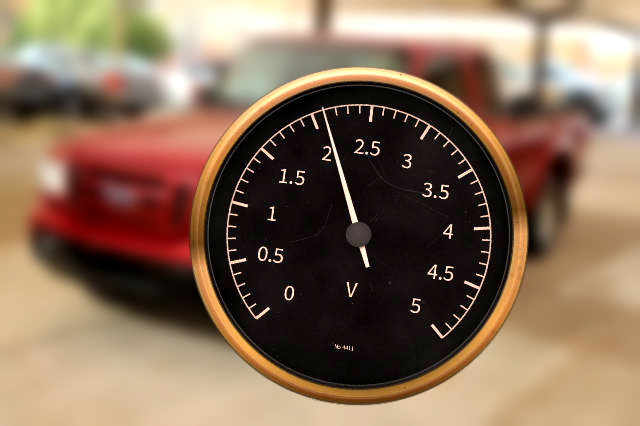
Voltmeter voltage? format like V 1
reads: V 2.1
